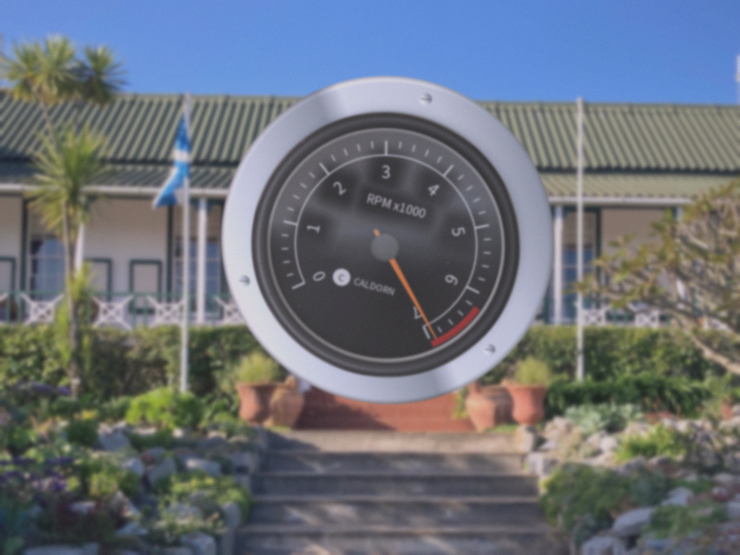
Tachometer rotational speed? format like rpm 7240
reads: rpm 6900
